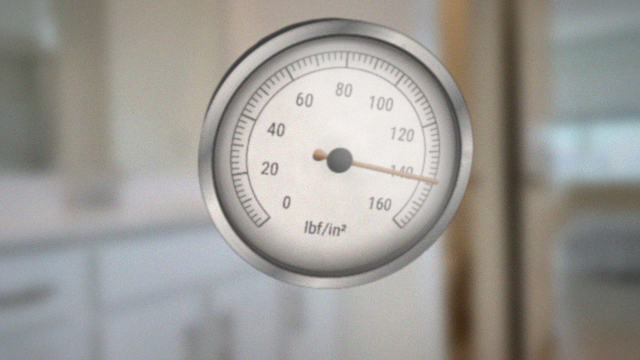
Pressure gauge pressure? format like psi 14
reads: psi 140
